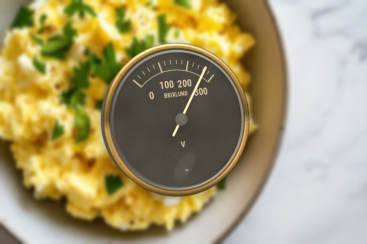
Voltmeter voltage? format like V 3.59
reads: V 260
